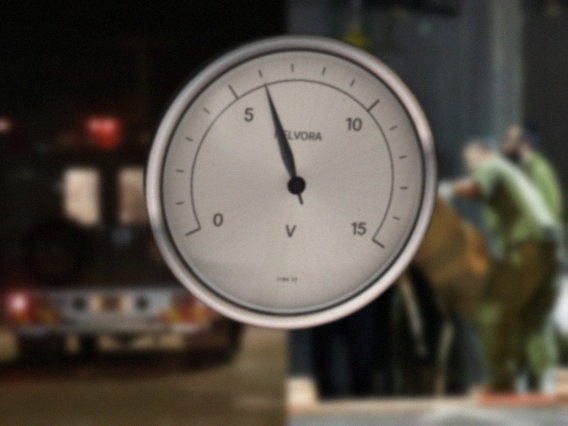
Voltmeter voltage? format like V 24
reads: V 6
